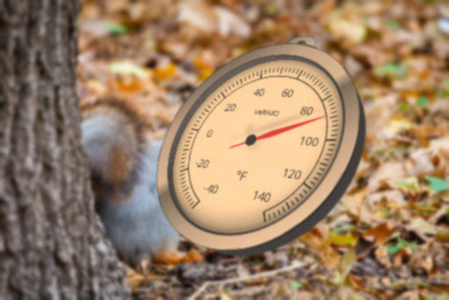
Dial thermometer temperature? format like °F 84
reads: °F 90
